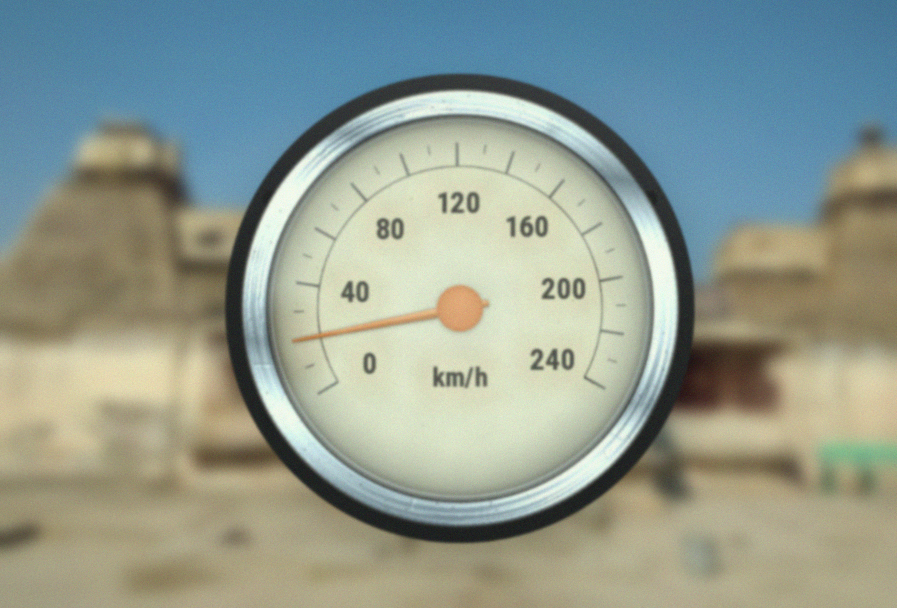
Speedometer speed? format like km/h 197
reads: km/h 20
